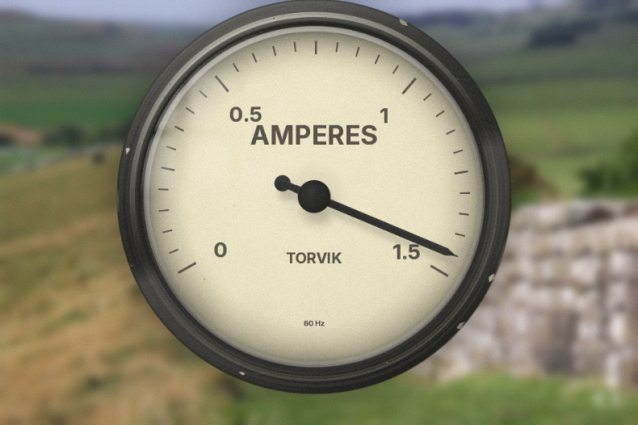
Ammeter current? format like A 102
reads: A 1.45
